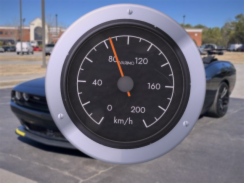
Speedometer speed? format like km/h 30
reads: km/h 85
